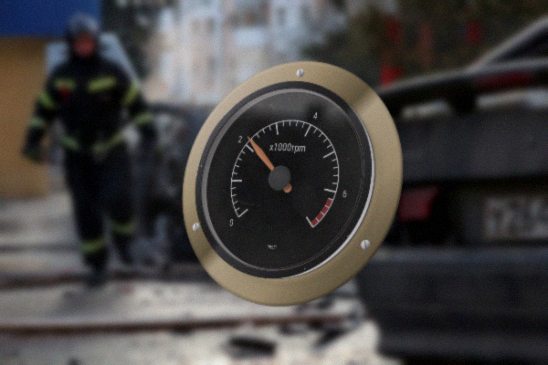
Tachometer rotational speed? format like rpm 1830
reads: rpm 2200
